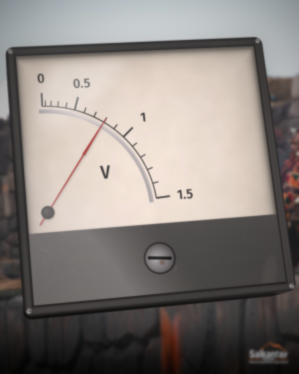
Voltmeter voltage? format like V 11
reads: V 0.8
